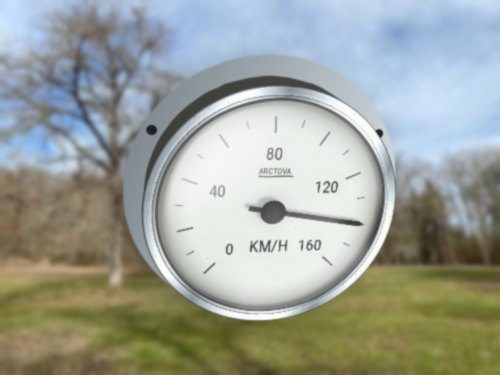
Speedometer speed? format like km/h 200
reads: km/h 140
